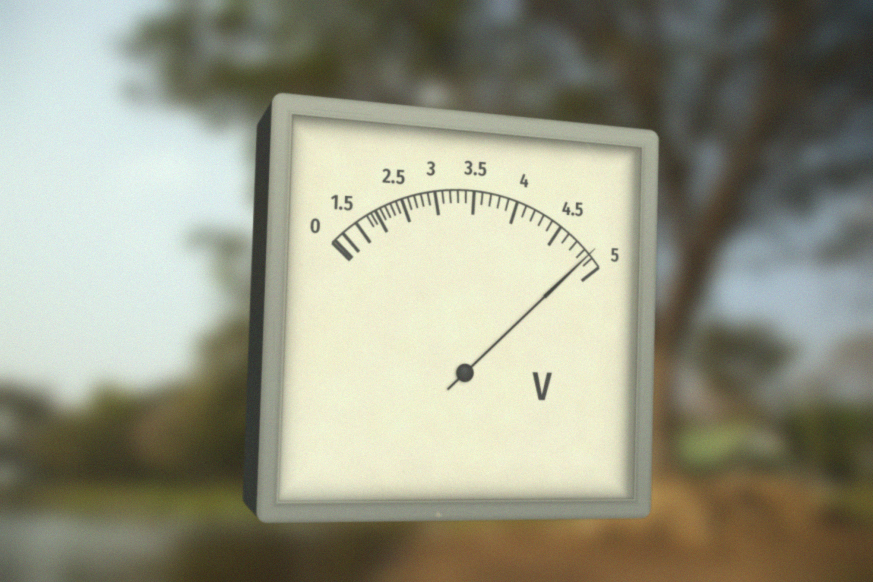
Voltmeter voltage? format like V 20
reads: V 4.85
